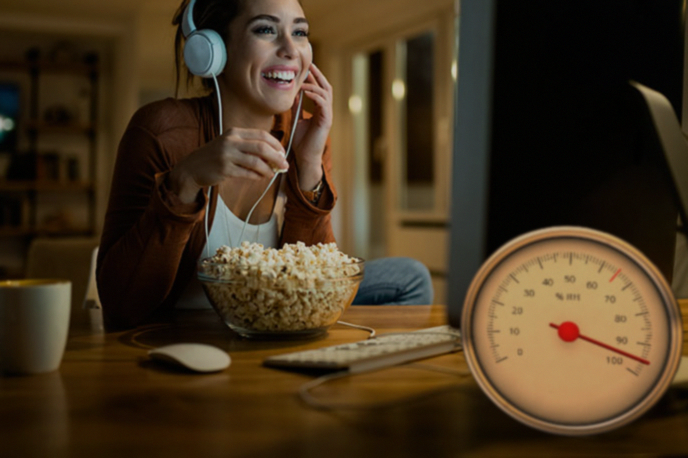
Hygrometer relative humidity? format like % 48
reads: % 95
